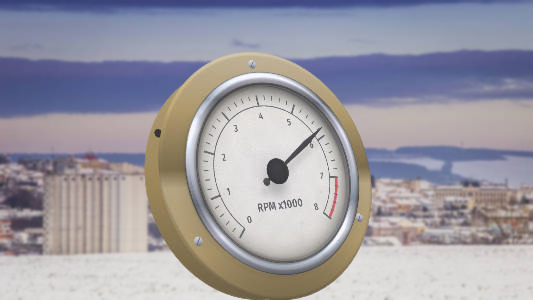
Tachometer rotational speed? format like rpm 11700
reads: rpm 5800
